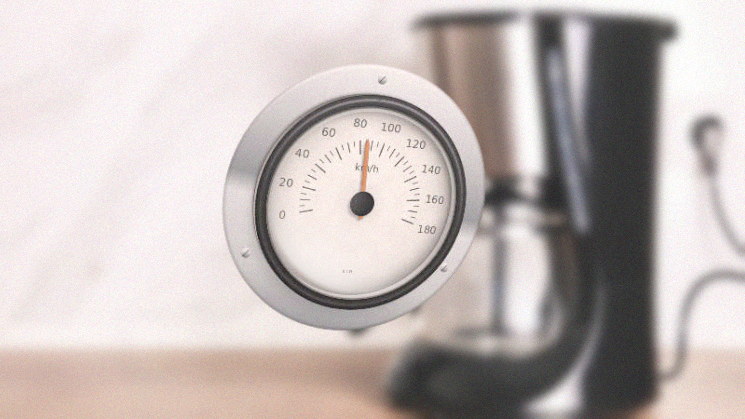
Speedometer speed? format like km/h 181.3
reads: km/h 85
